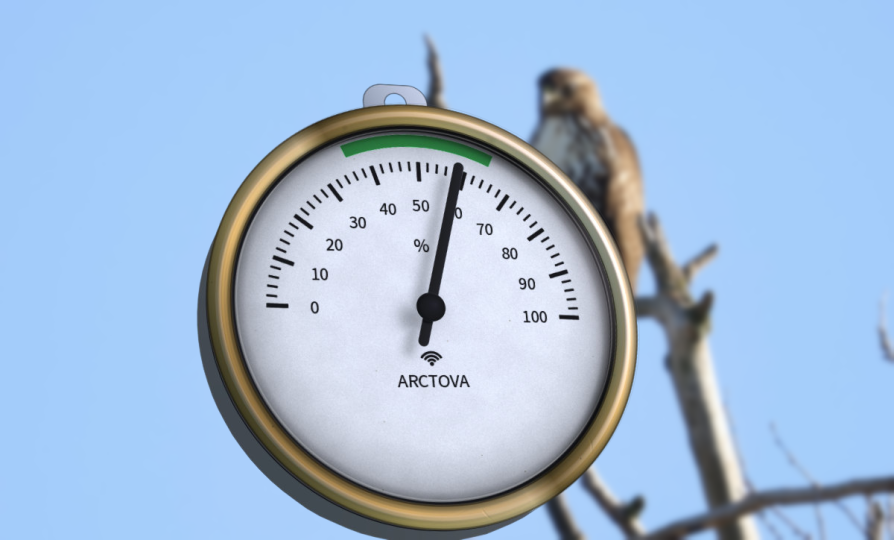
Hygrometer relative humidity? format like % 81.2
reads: % 58
